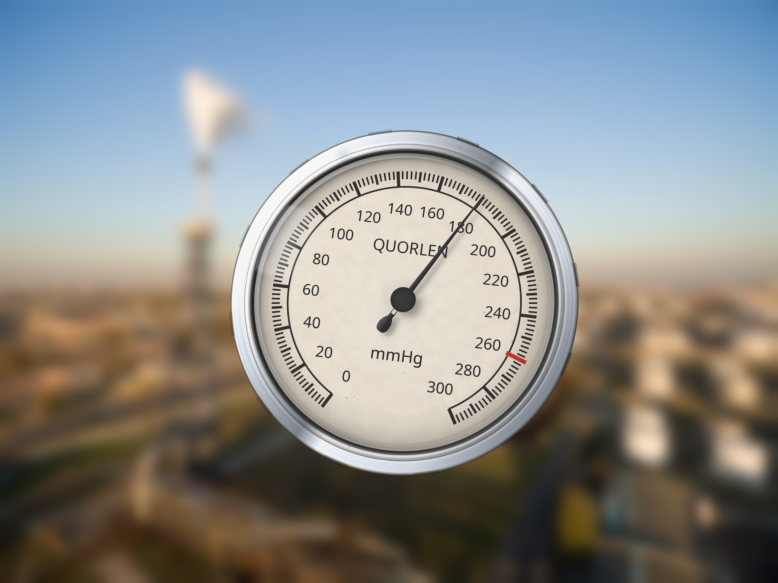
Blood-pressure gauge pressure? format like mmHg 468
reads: mmHg 180
